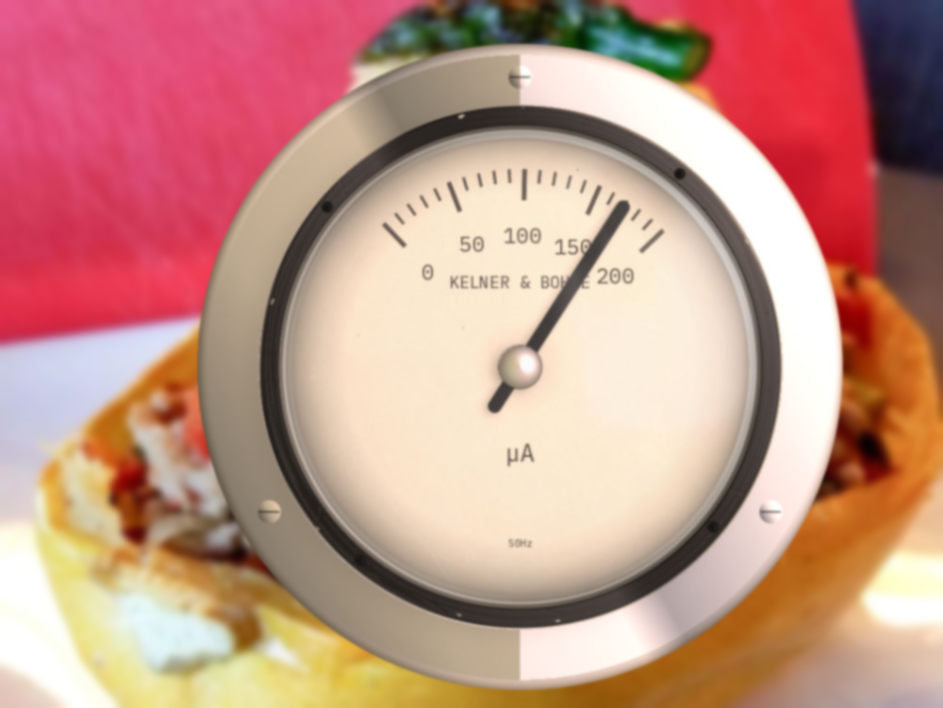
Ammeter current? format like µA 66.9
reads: µA 170
